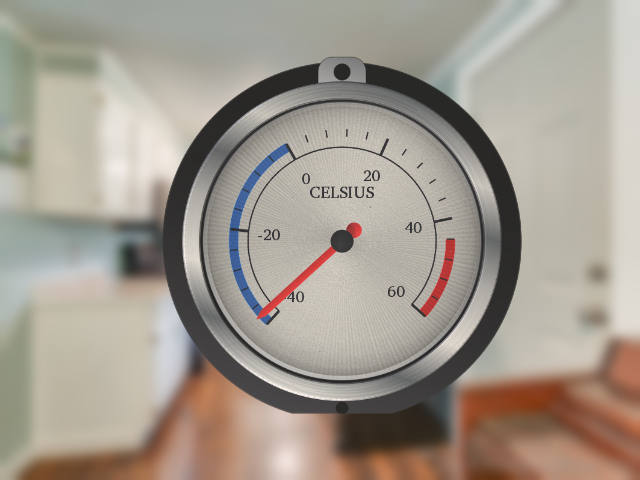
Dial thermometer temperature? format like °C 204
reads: °C -38
